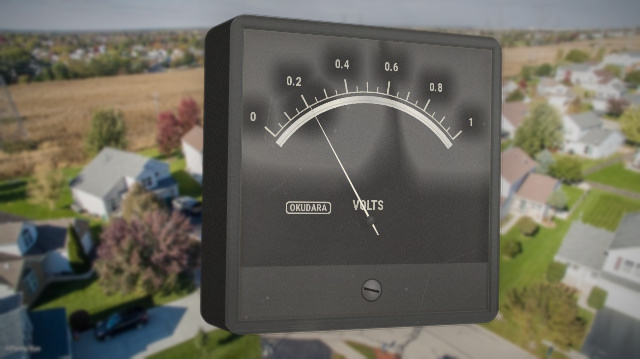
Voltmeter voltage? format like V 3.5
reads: V 0.2
